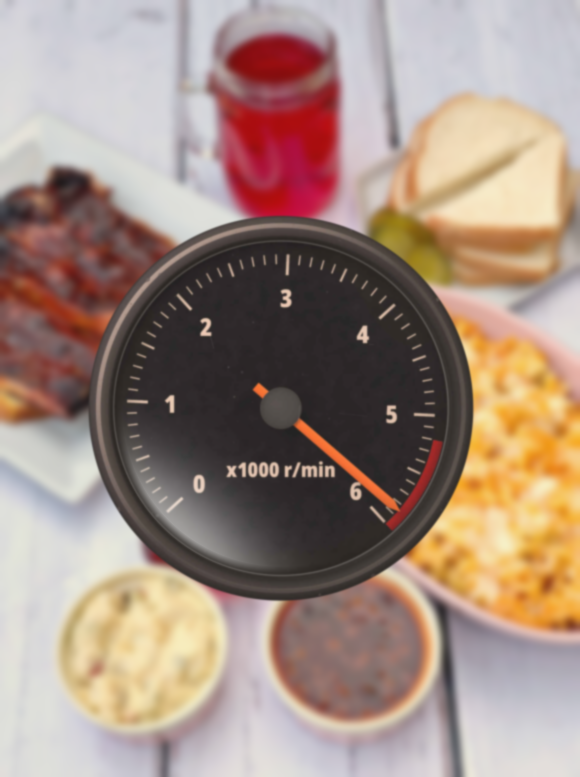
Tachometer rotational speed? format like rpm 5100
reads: rpm 5850
